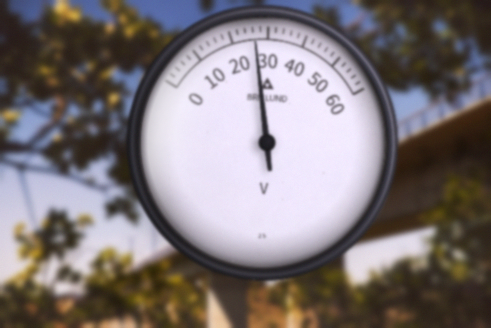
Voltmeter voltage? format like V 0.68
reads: V 26
